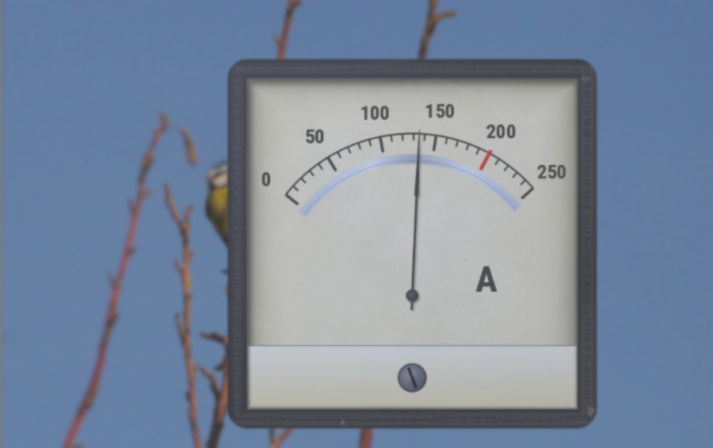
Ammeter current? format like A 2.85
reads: A 135
